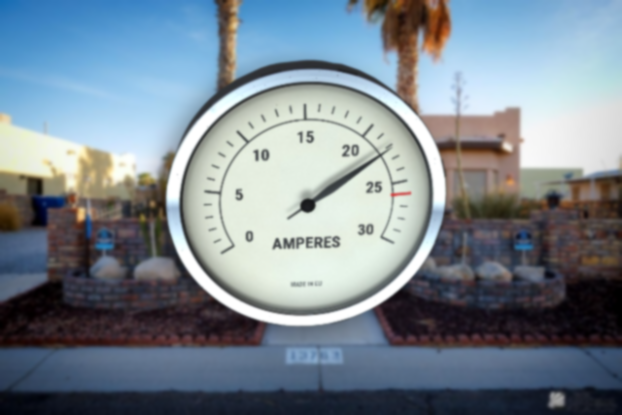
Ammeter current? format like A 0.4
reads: A 22
